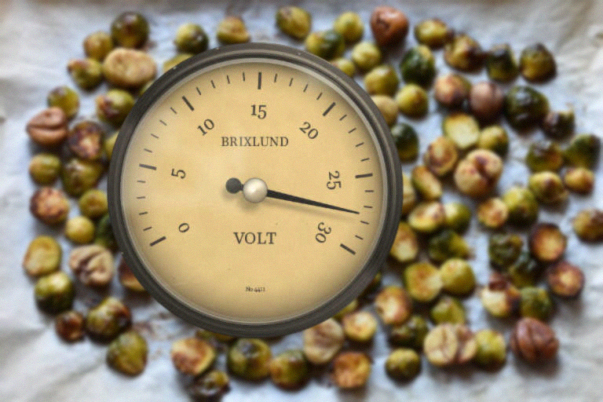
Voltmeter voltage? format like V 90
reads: V 27.5
